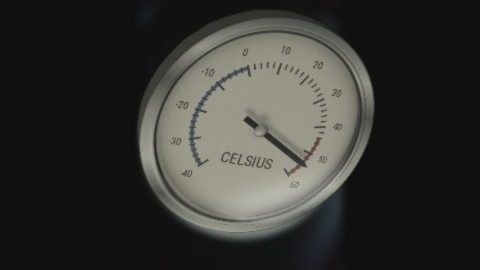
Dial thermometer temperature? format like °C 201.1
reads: °C 54
